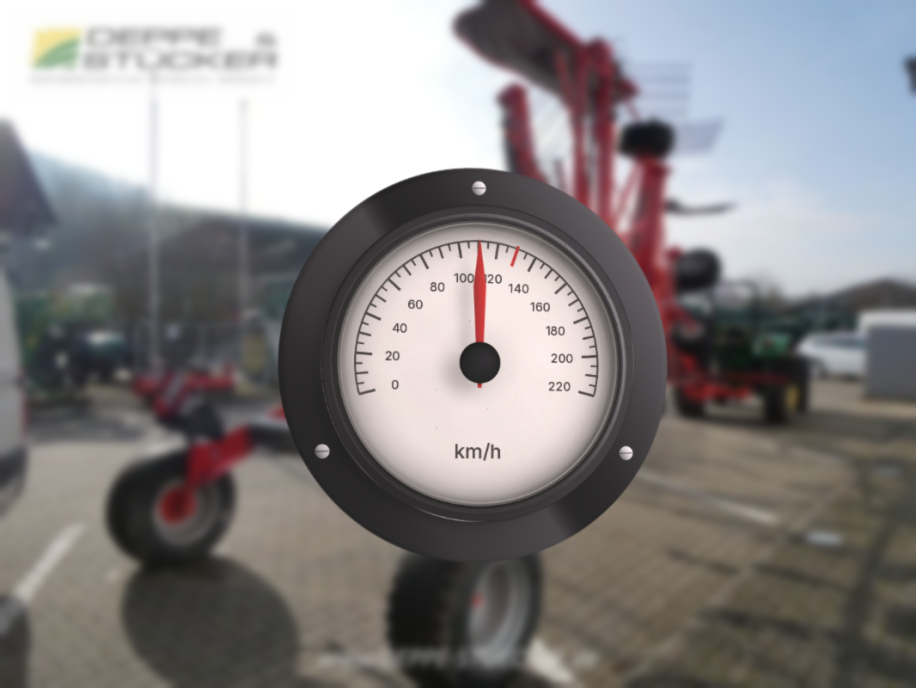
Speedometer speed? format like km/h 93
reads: km/h 110
